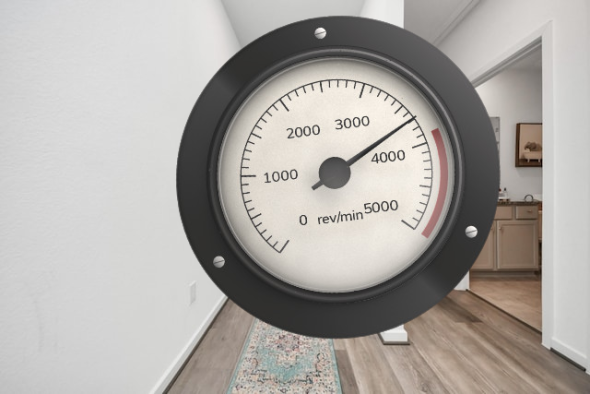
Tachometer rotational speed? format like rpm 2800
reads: rpm 3700
